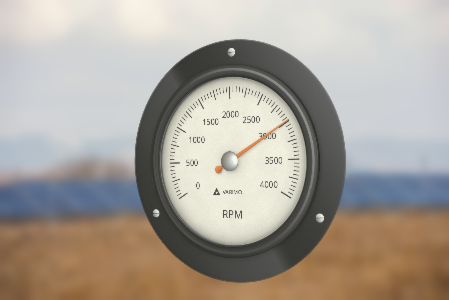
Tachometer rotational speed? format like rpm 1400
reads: rpm 3000
